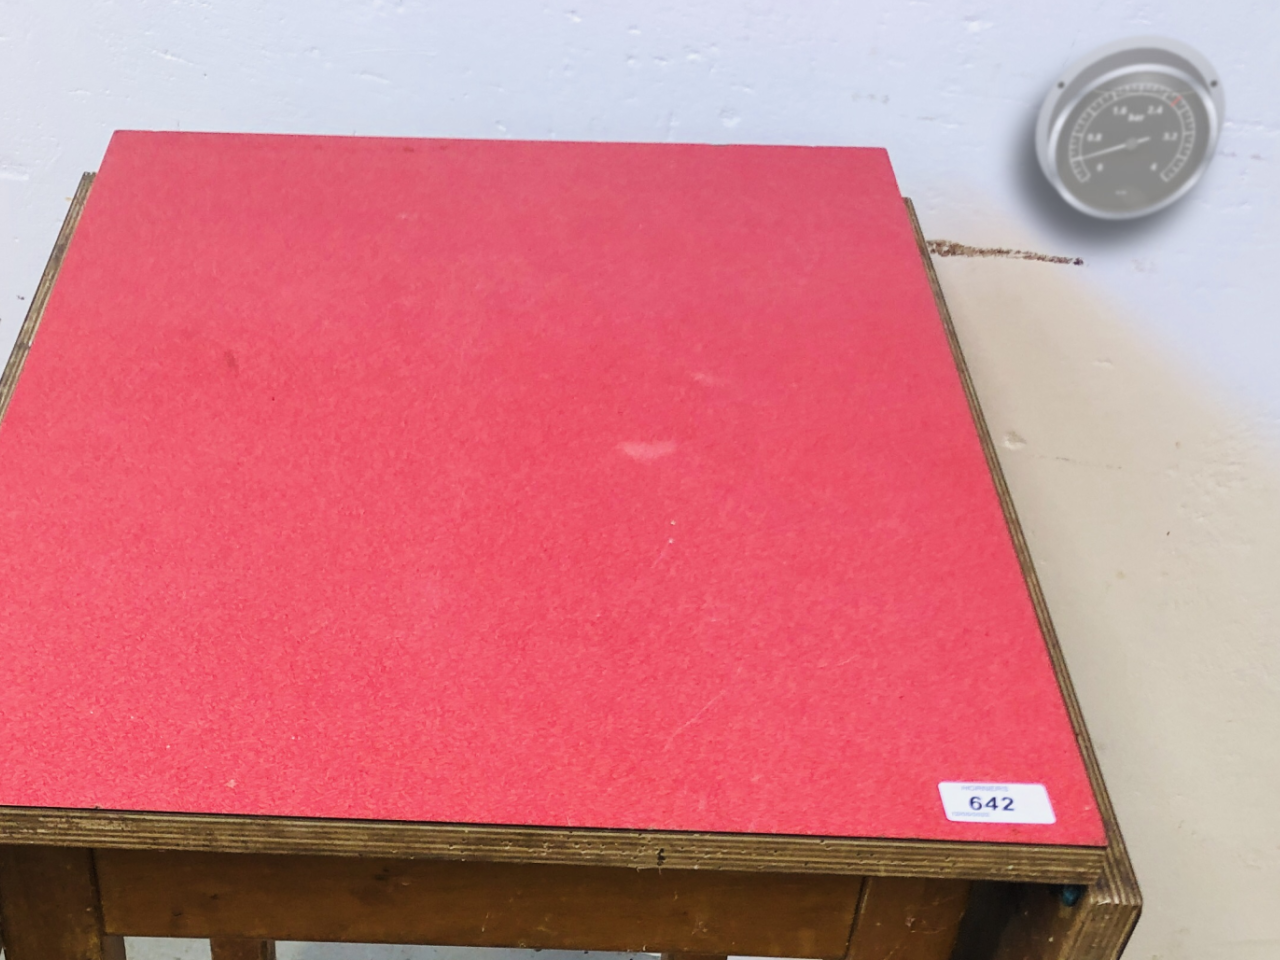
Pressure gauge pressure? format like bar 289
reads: bar 0.4
